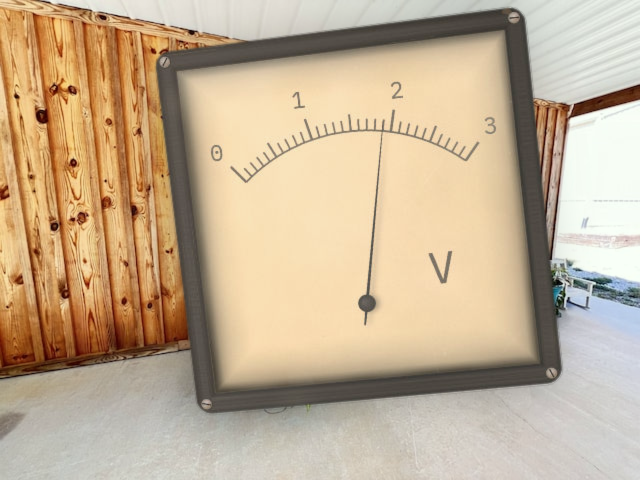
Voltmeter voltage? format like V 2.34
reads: V 1.9
